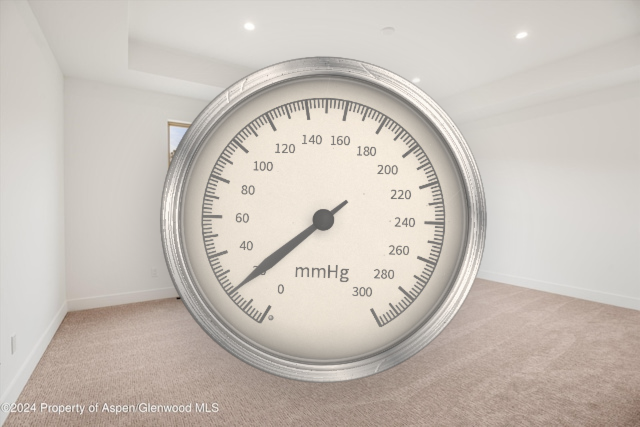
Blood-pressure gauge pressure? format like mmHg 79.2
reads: mmHg 20
